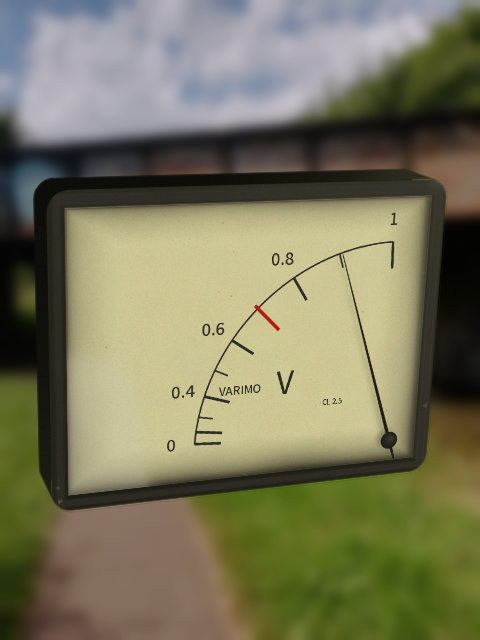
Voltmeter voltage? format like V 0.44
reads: V 0.9
